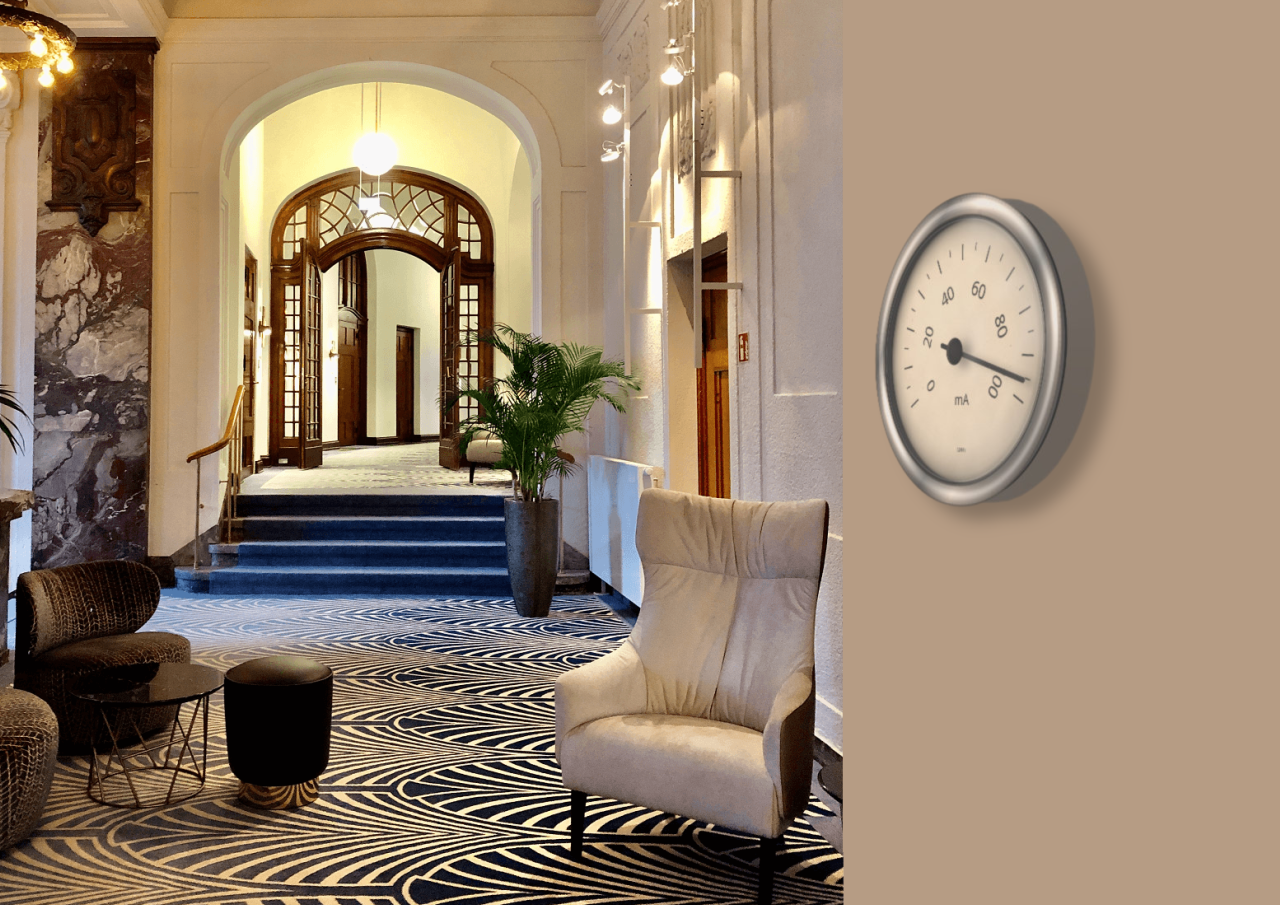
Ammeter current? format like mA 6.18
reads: mA 95
